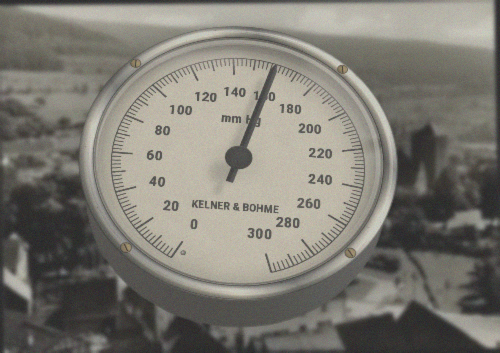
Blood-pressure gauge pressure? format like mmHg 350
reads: mmHg 160
